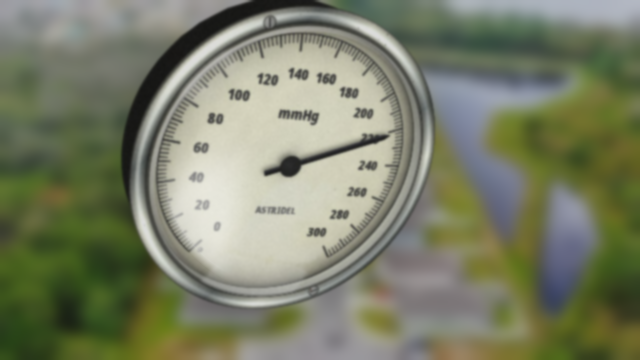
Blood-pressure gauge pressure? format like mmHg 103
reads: mmHg 220
